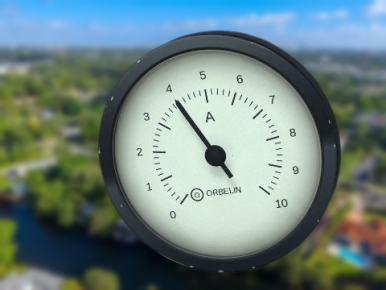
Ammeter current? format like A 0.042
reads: A 4
